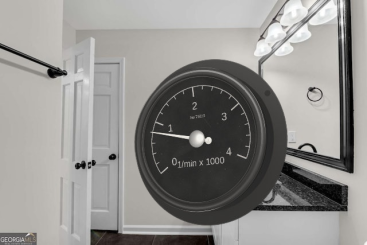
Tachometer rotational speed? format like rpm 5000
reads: rpm 800
